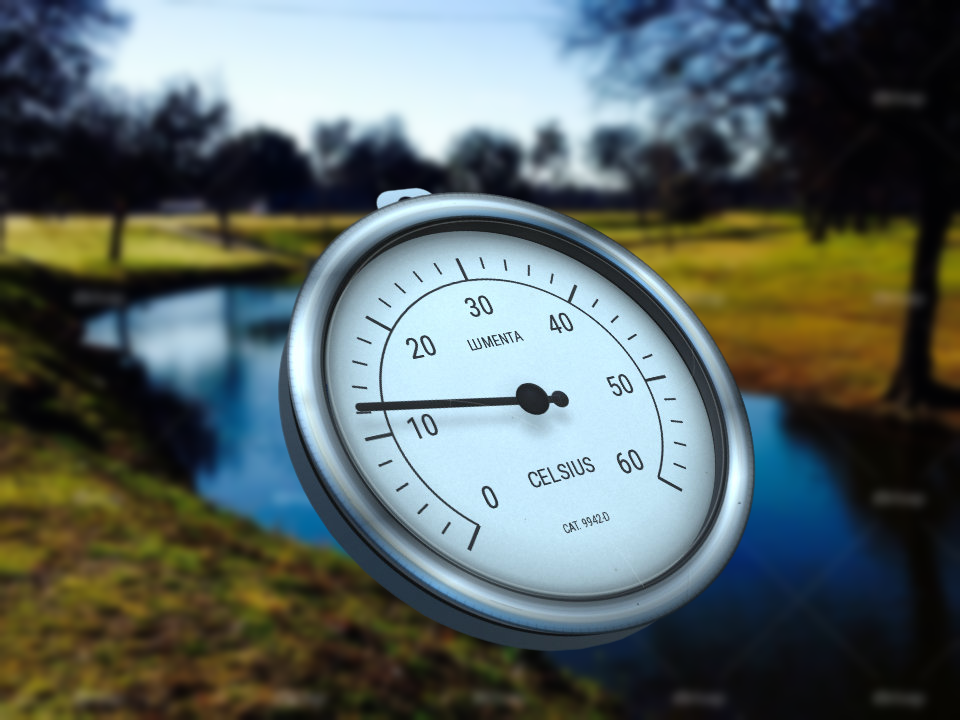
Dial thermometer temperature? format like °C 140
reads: °C 12
